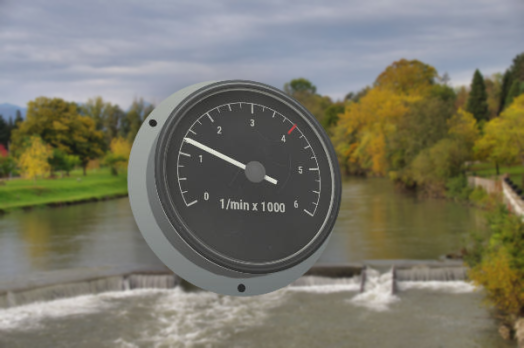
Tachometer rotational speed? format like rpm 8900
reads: rpm 1250
